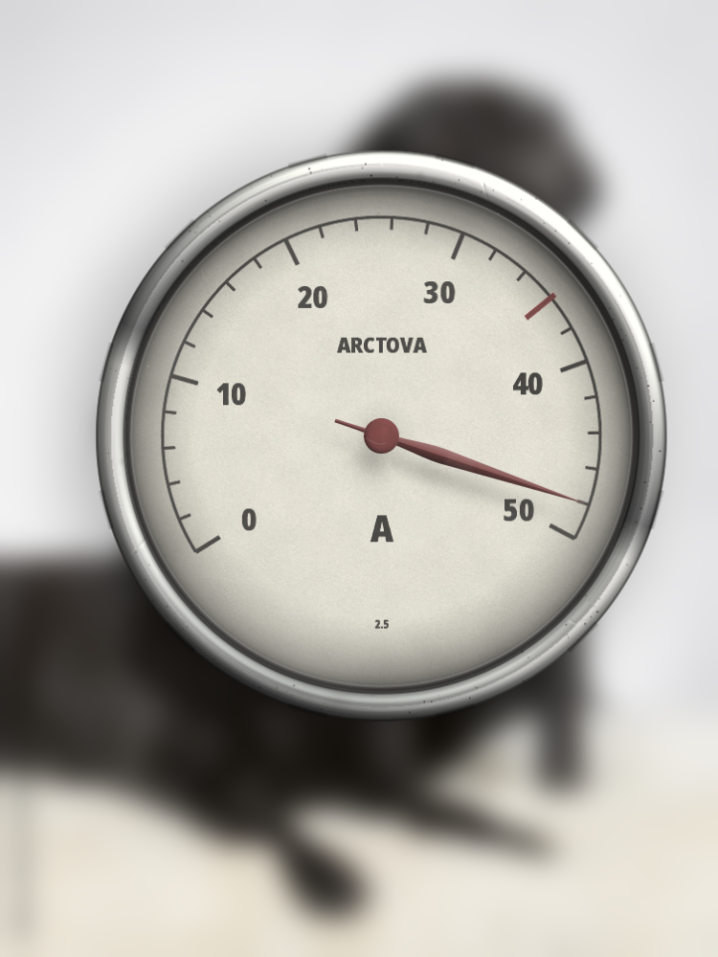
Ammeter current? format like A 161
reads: A 48
